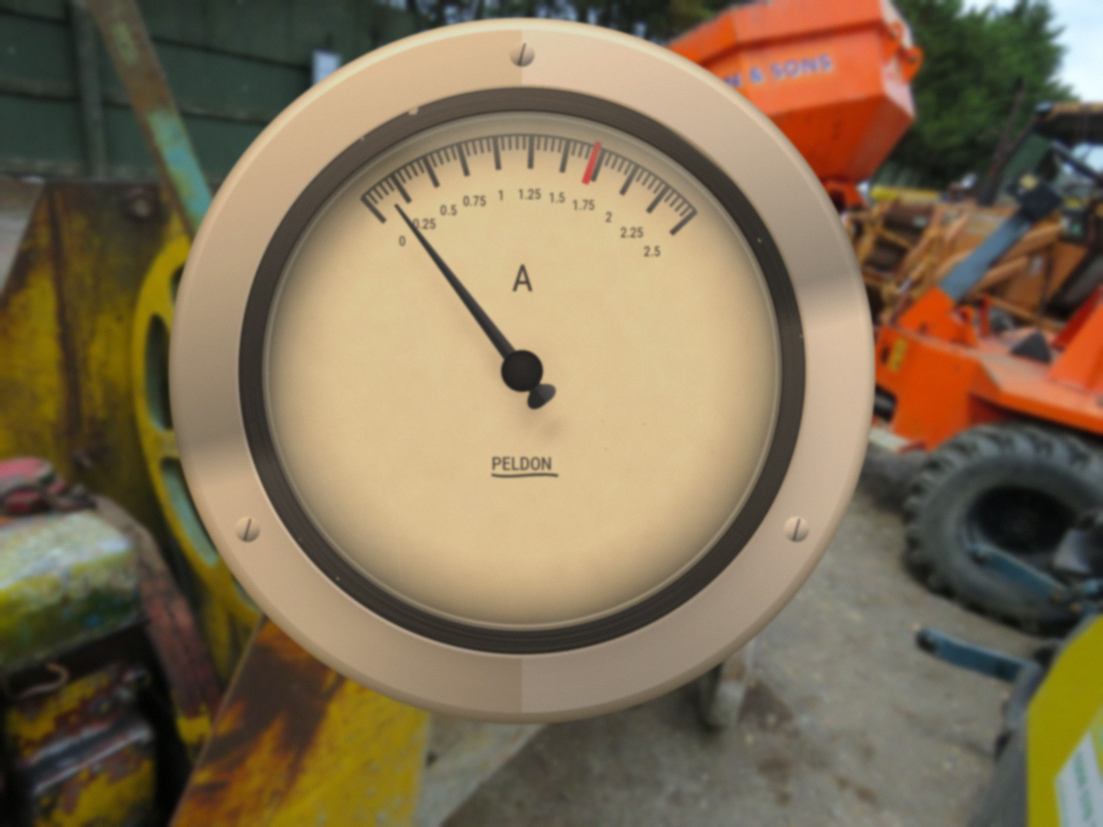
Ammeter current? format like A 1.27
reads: A 0.15
